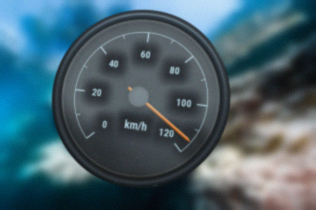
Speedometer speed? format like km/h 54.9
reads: km/h 115
